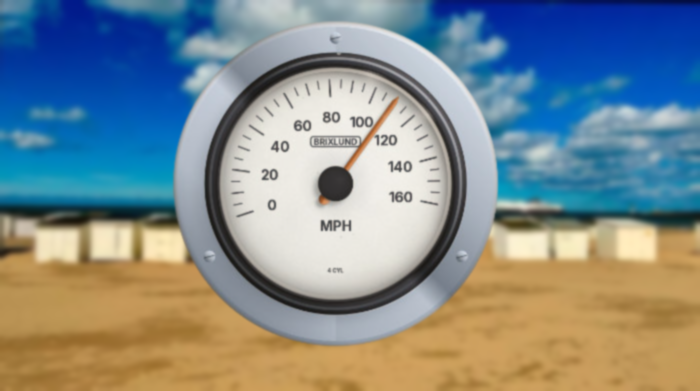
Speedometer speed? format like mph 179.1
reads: mph 110
